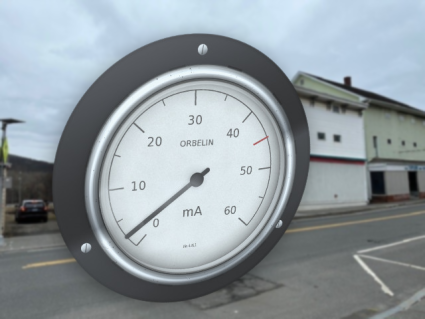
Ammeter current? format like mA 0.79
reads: mA 2.5
